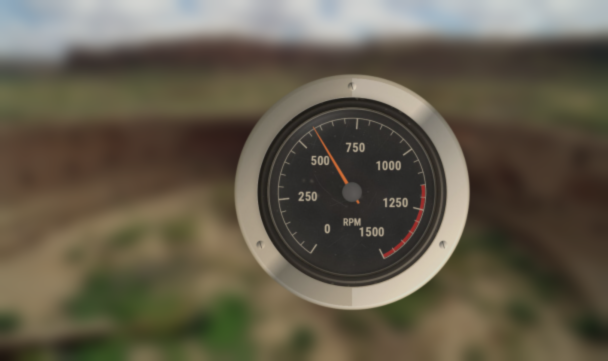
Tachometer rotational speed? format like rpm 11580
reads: rpm 575
